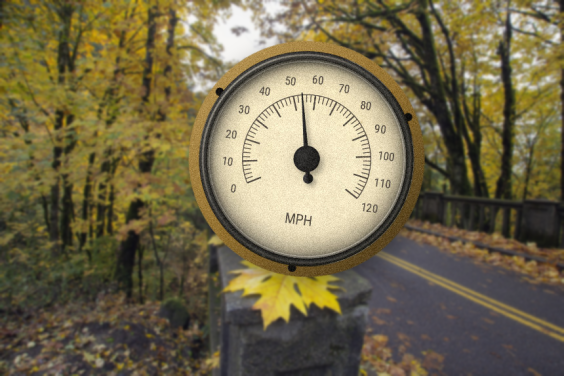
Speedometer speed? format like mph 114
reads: mph 54
